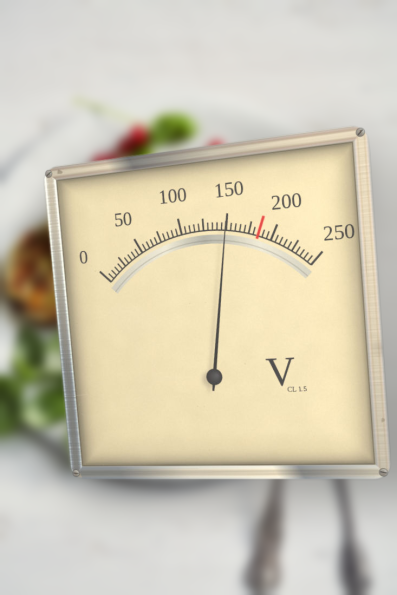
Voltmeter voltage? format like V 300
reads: V 150
